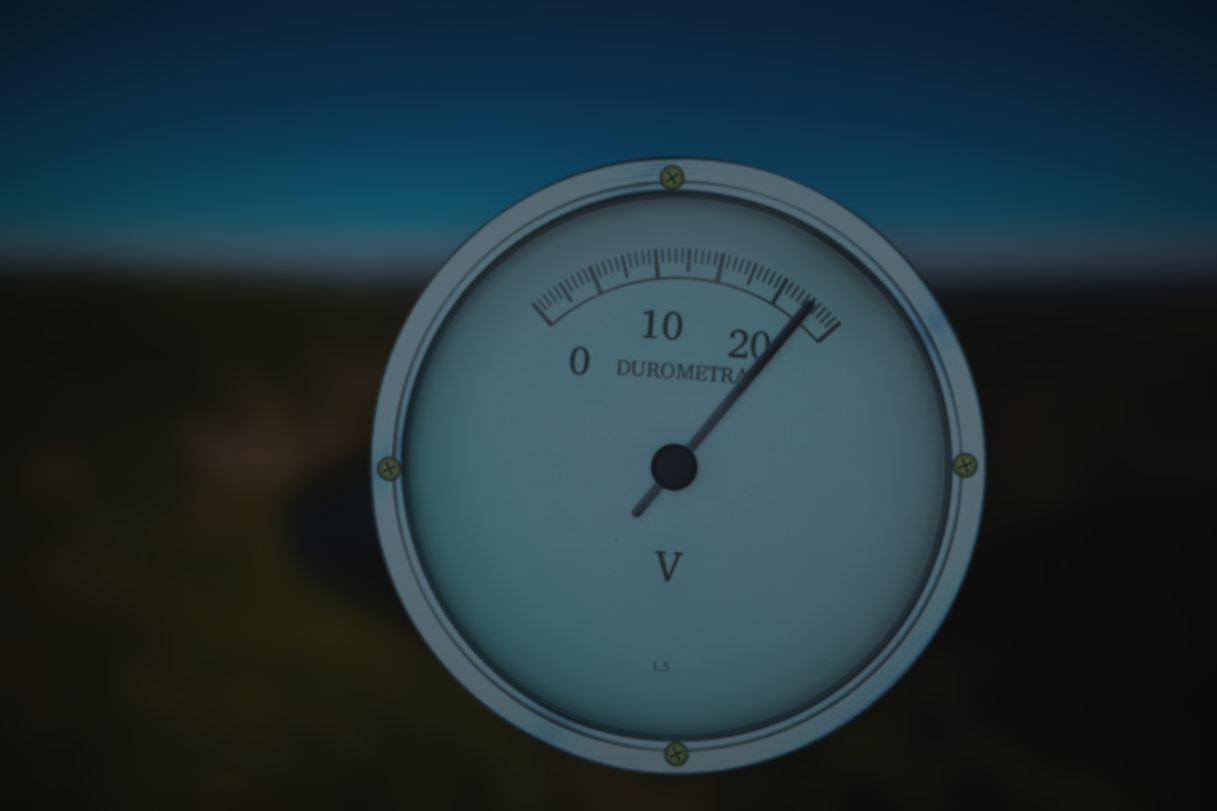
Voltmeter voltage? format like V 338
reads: V 22.5
